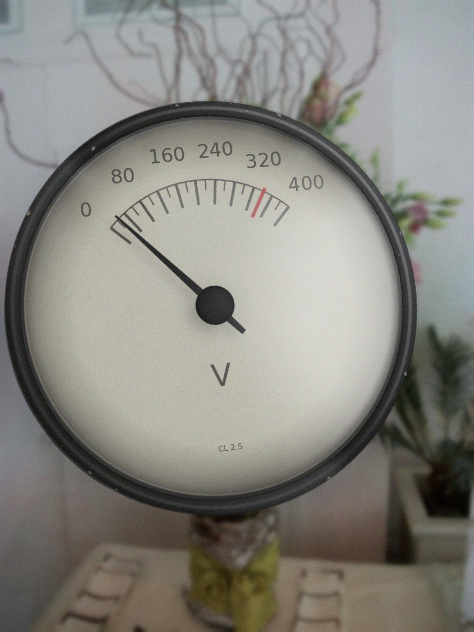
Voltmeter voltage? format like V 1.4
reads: V 20
